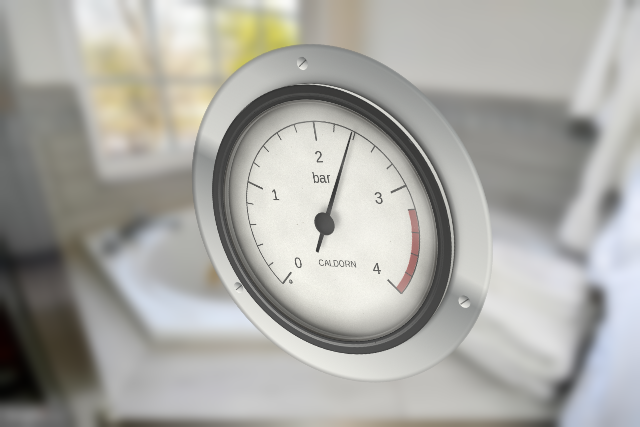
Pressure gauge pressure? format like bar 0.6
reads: bar 2.4
